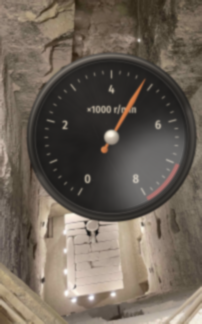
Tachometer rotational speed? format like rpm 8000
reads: rpm 4800
